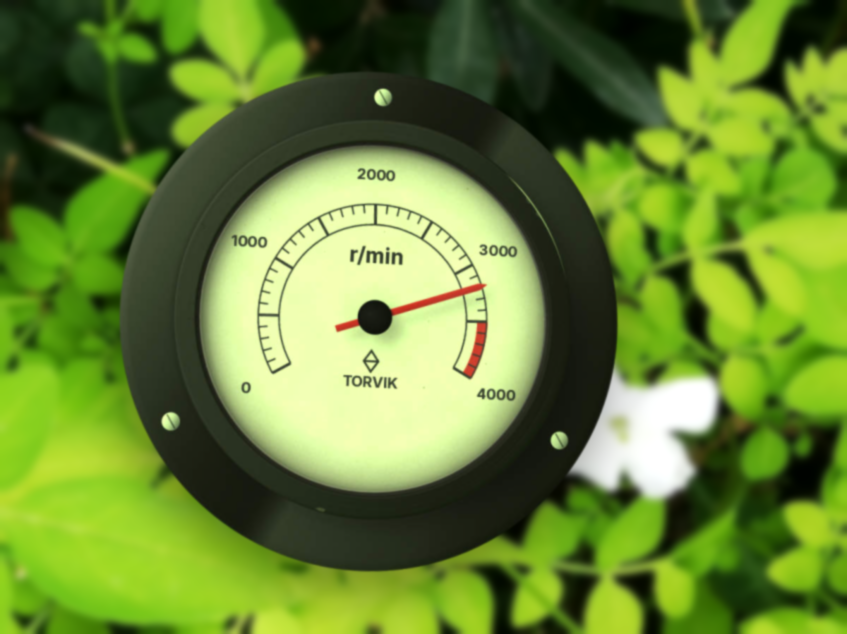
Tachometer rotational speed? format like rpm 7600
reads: rpm 3200
